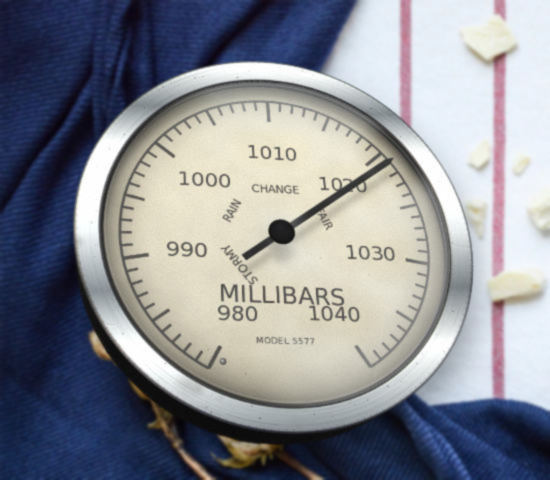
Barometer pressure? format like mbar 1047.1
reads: mbar 1021
